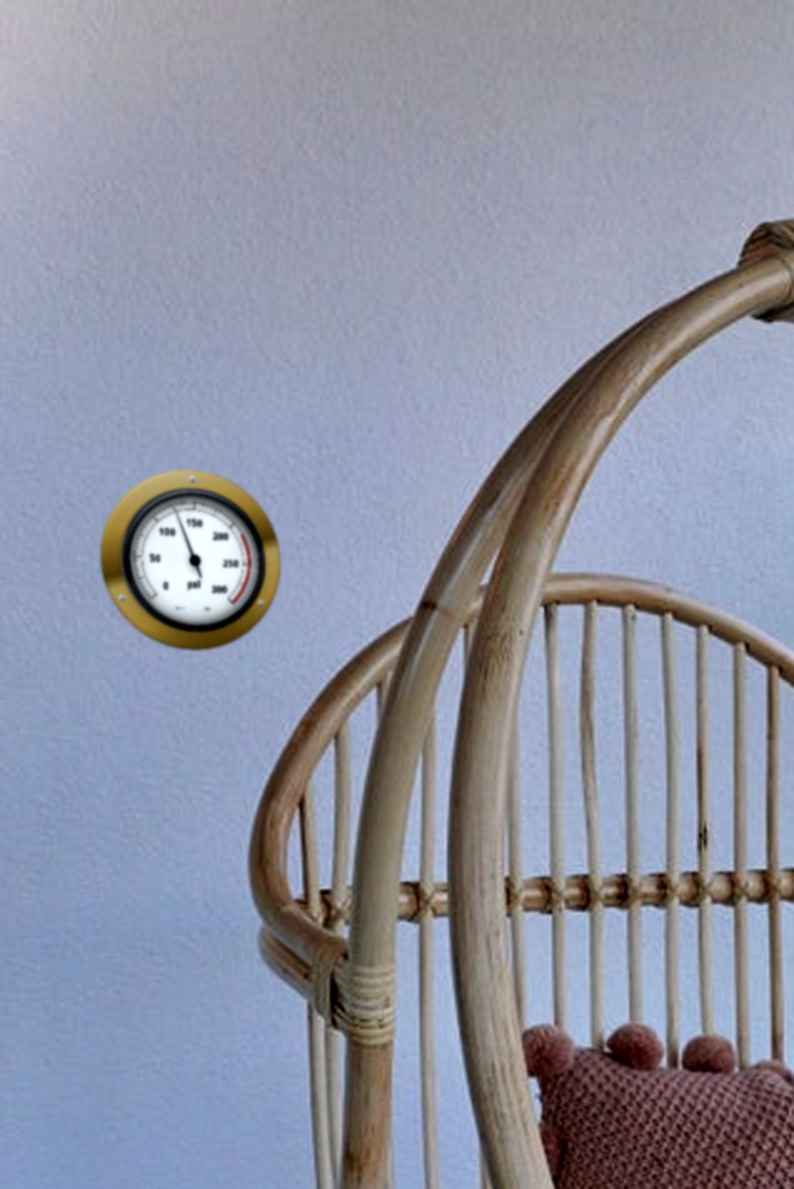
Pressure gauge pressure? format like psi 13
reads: psi 125
